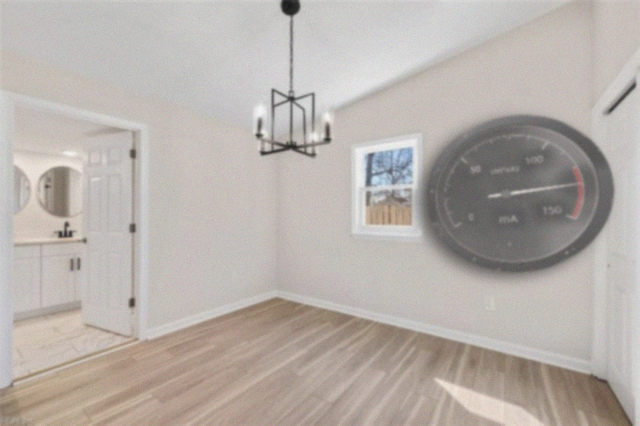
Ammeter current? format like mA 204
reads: mA 130
